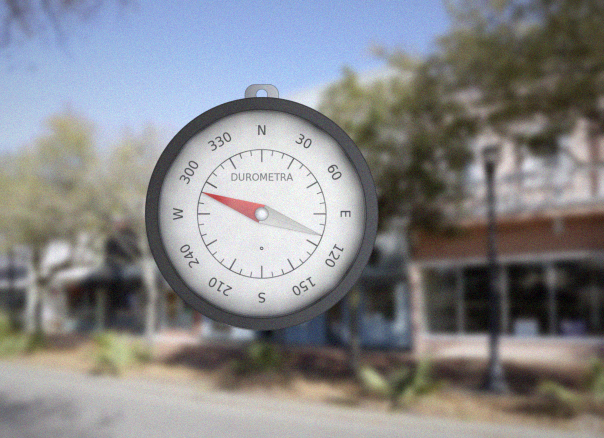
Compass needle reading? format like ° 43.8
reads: ° 290
